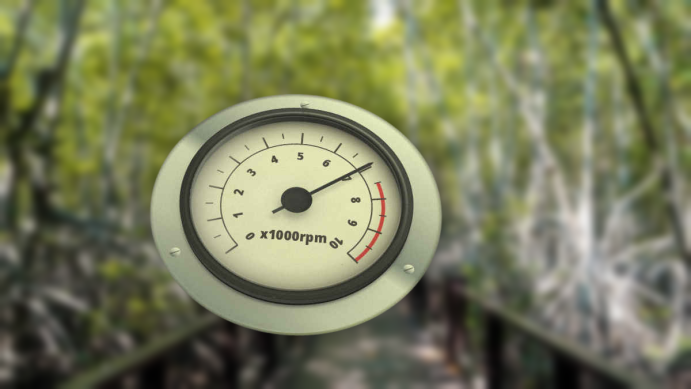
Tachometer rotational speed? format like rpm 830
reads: rpm 7000
